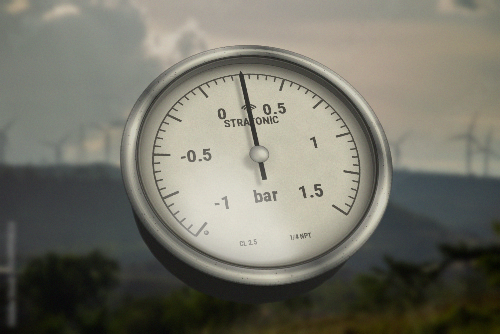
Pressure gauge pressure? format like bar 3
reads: bar 0.25
